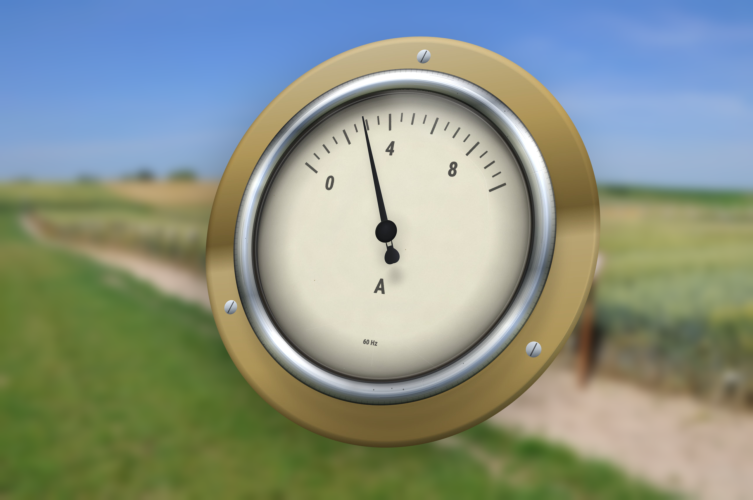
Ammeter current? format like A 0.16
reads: A 3
